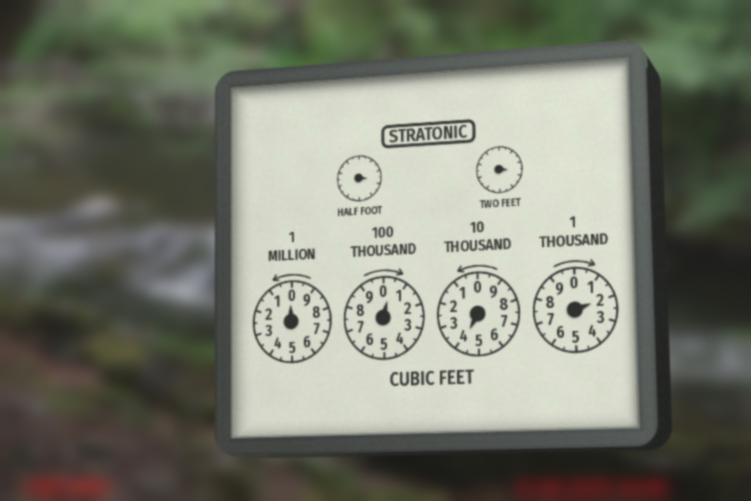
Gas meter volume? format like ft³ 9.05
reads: ft³ 4200
